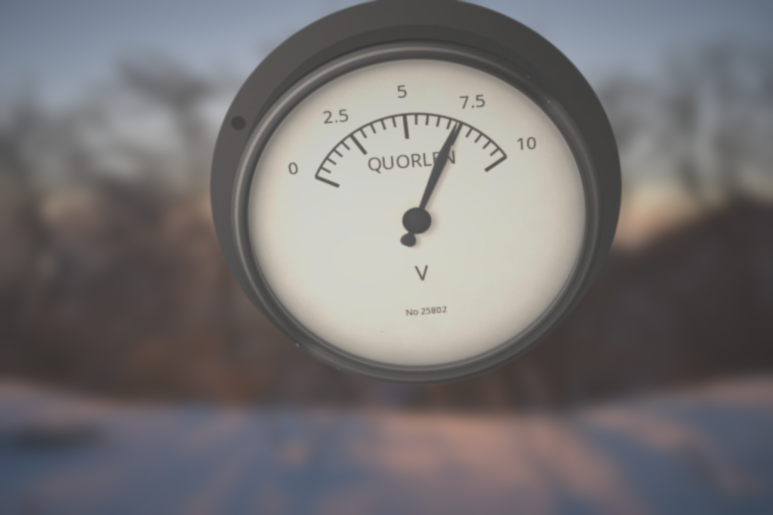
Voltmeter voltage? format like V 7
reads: V 7.25
